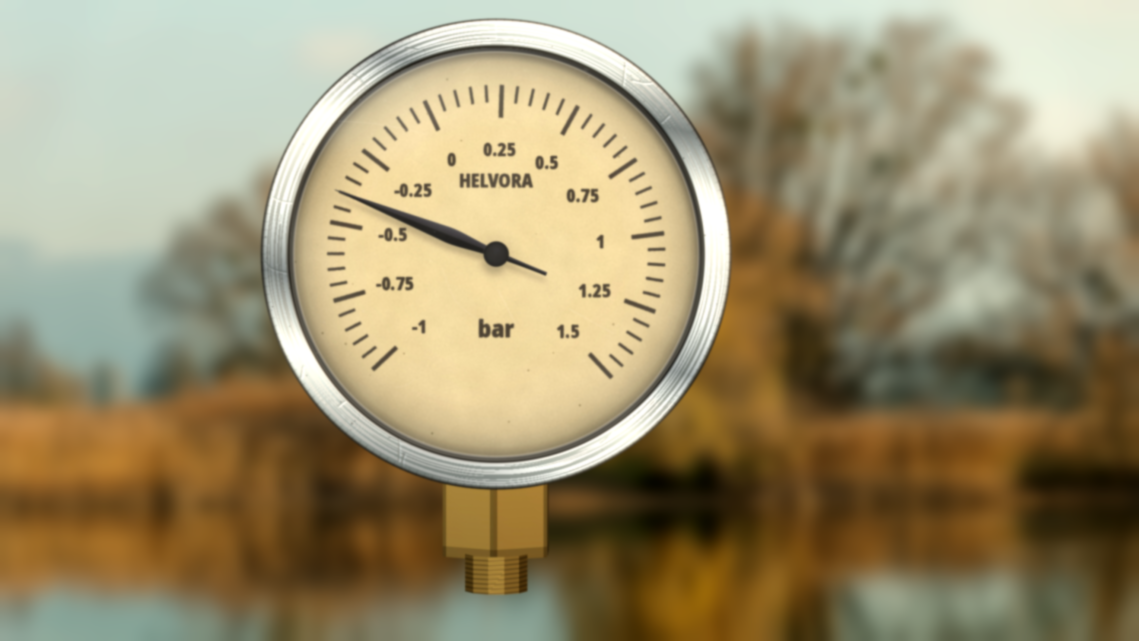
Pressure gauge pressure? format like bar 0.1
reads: bar -0.4
